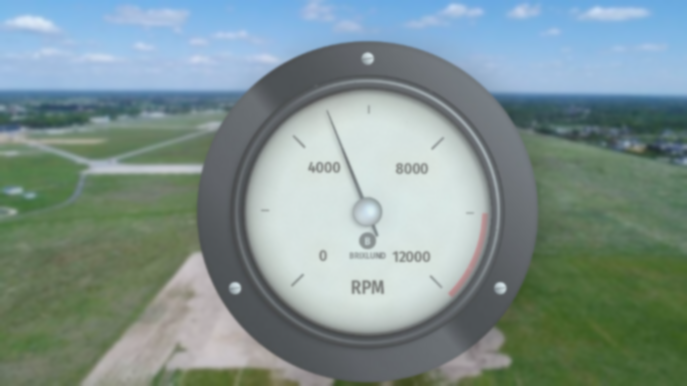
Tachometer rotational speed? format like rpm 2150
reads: rpm 5000
